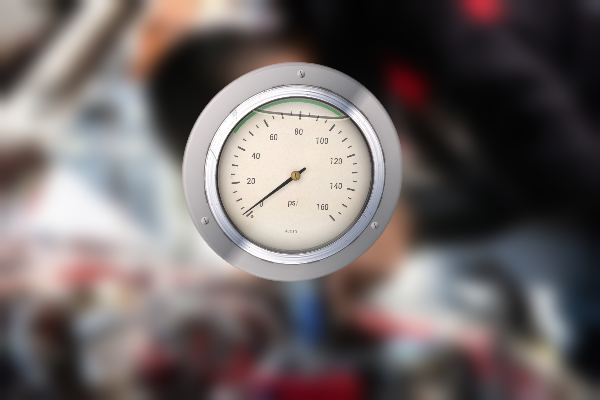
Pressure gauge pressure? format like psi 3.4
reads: psi 2.5
